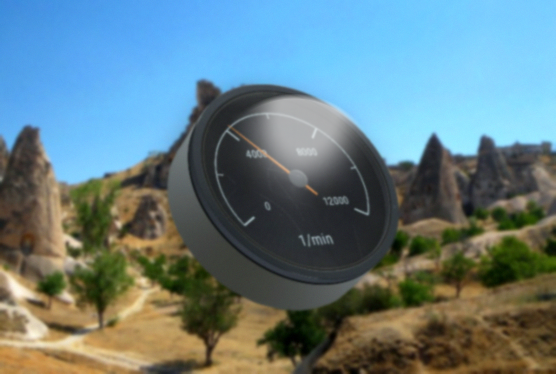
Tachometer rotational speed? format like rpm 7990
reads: rpm 4000
